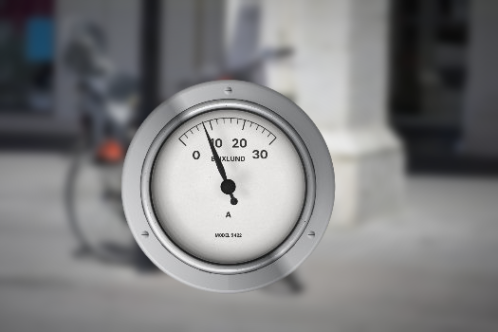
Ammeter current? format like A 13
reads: A 8
